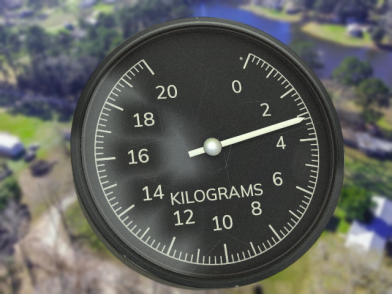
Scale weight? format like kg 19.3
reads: kg 3.2
